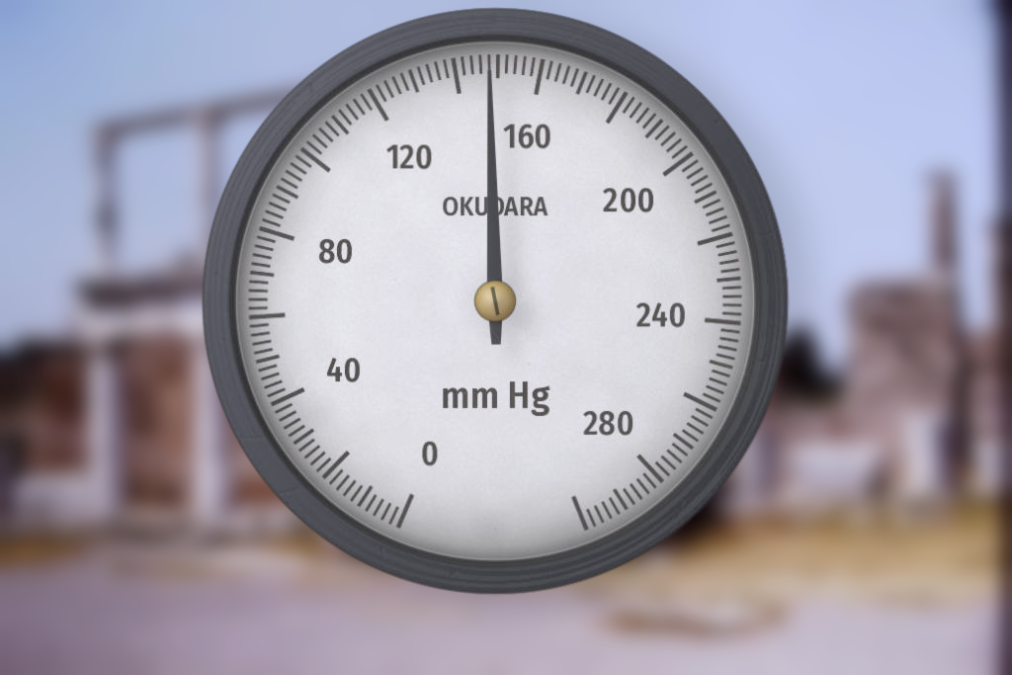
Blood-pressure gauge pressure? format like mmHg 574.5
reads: mmHg 148
